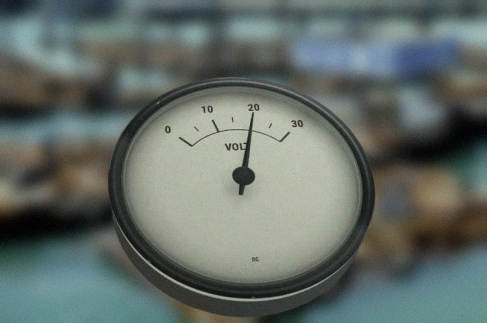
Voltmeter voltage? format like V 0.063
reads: V 20
